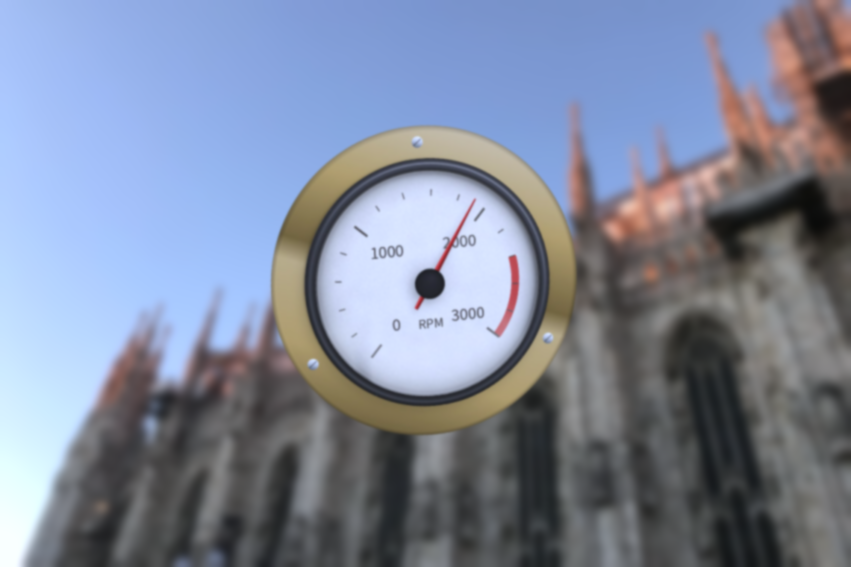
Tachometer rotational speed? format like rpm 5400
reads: rpm 1900
